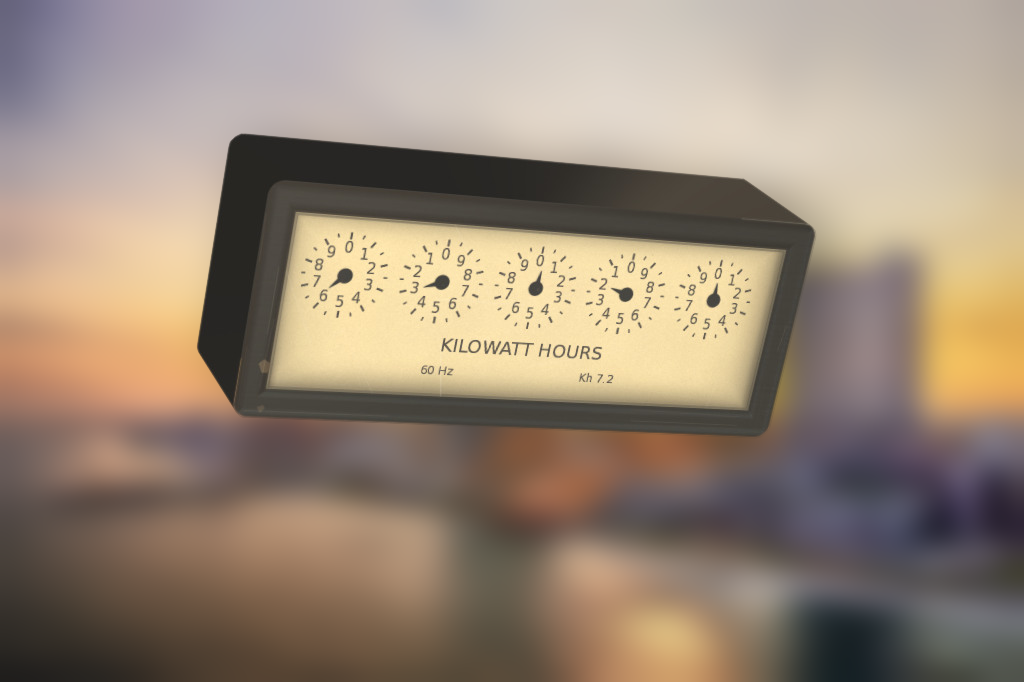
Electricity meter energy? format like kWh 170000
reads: kWh 63020
